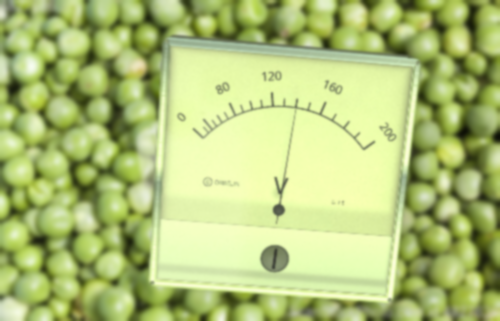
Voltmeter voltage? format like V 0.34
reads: V 140
